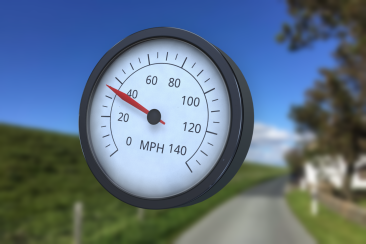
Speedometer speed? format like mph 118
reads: mph 35
